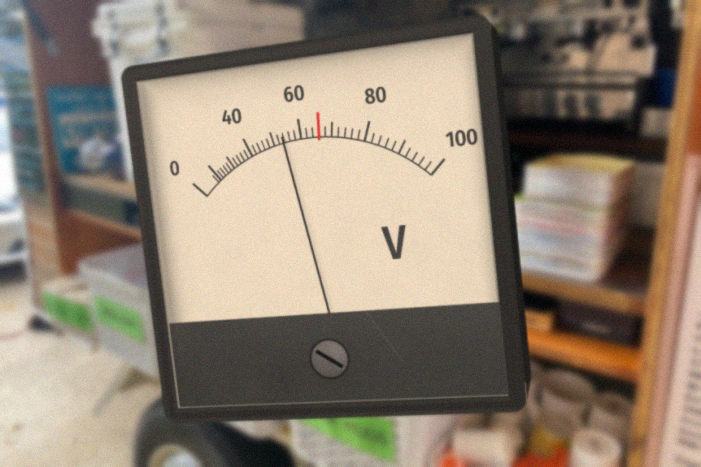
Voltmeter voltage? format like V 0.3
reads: V 54
